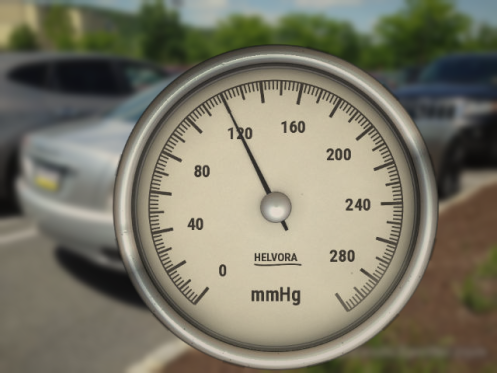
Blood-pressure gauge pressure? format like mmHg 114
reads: mmHg 120
